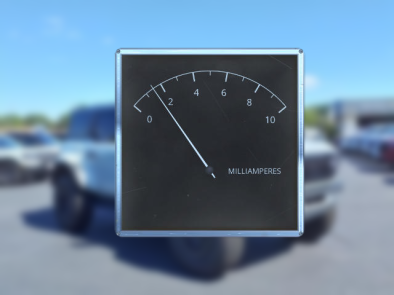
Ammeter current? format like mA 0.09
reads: mA 1.5
